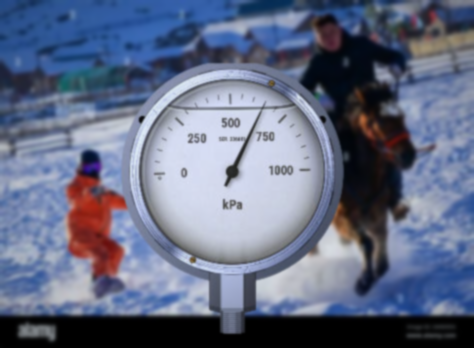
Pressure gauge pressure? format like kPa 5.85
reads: kPa 650
